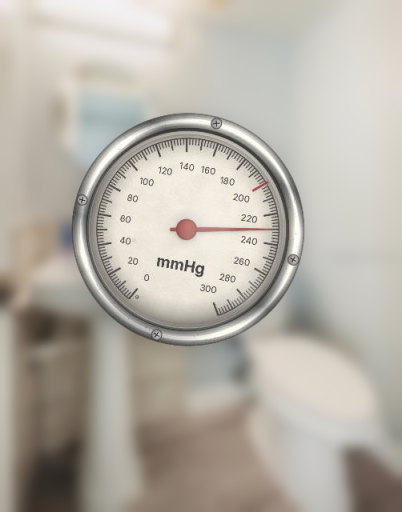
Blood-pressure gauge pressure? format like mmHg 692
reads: mmHg 230
